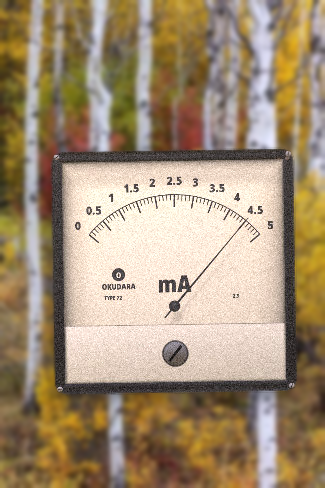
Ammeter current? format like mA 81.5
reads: mA 4.5
